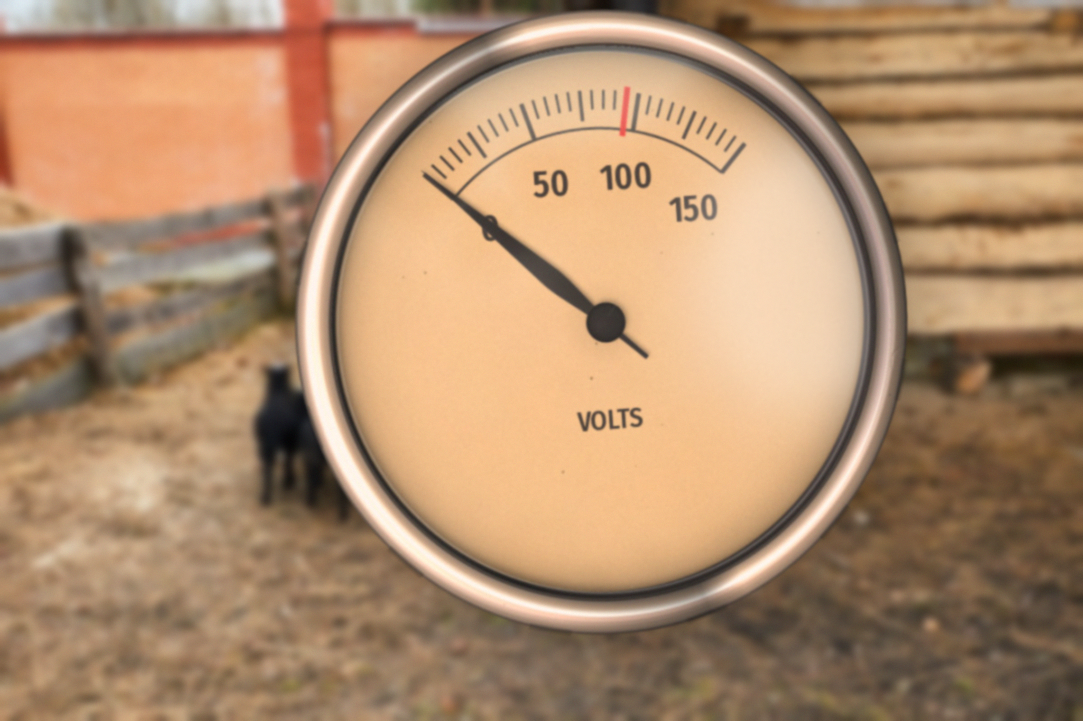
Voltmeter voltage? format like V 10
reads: V 0
